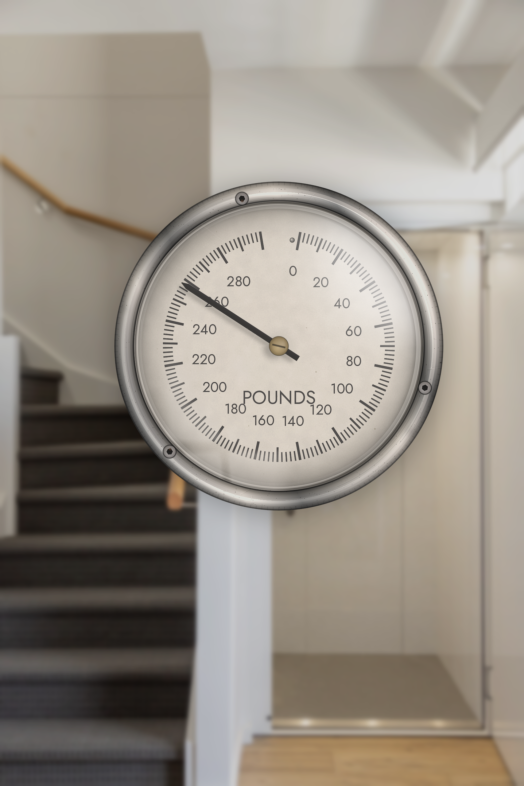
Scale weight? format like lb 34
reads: lb 258
